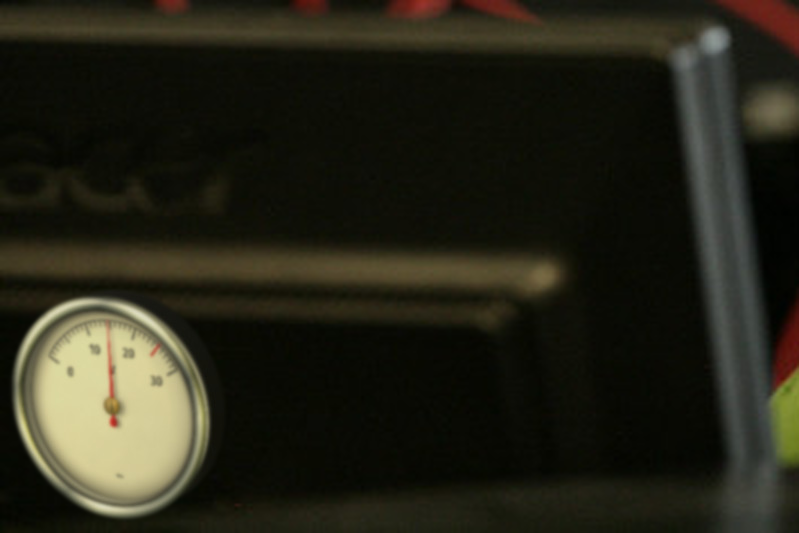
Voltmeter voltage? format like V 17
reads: V 15
